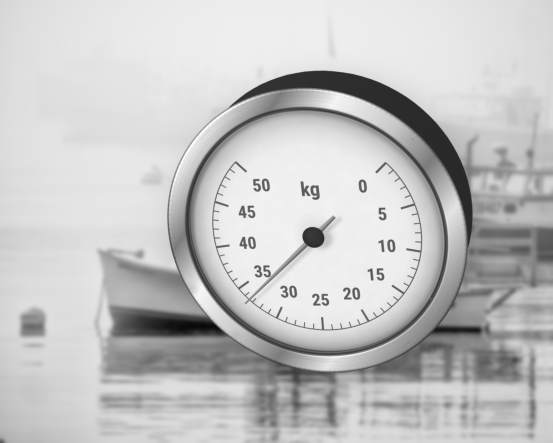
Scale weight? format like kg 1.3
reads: kg 33.5
